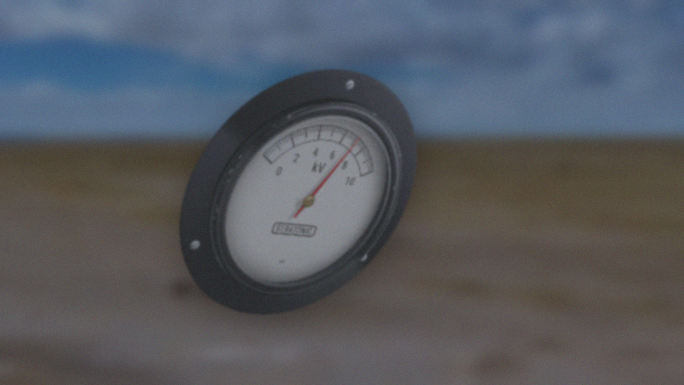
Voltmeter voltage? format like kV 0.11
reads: kV 7
